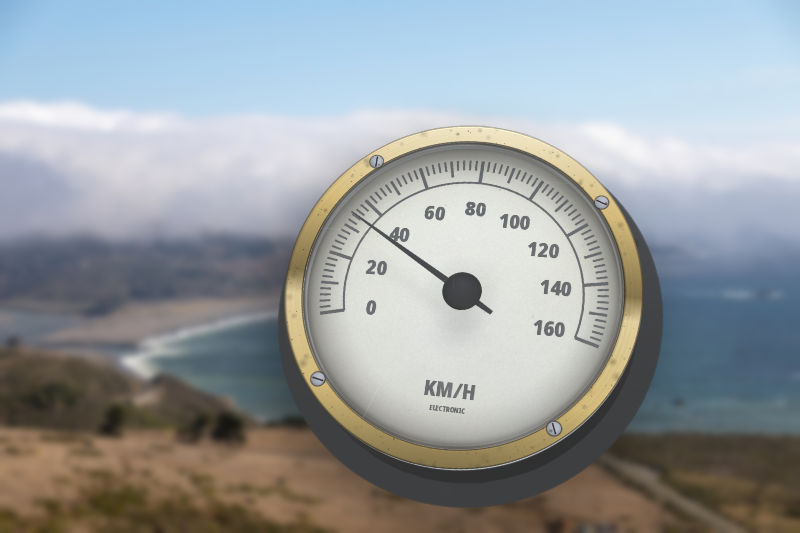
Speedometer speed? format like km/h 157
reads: km/h 34
